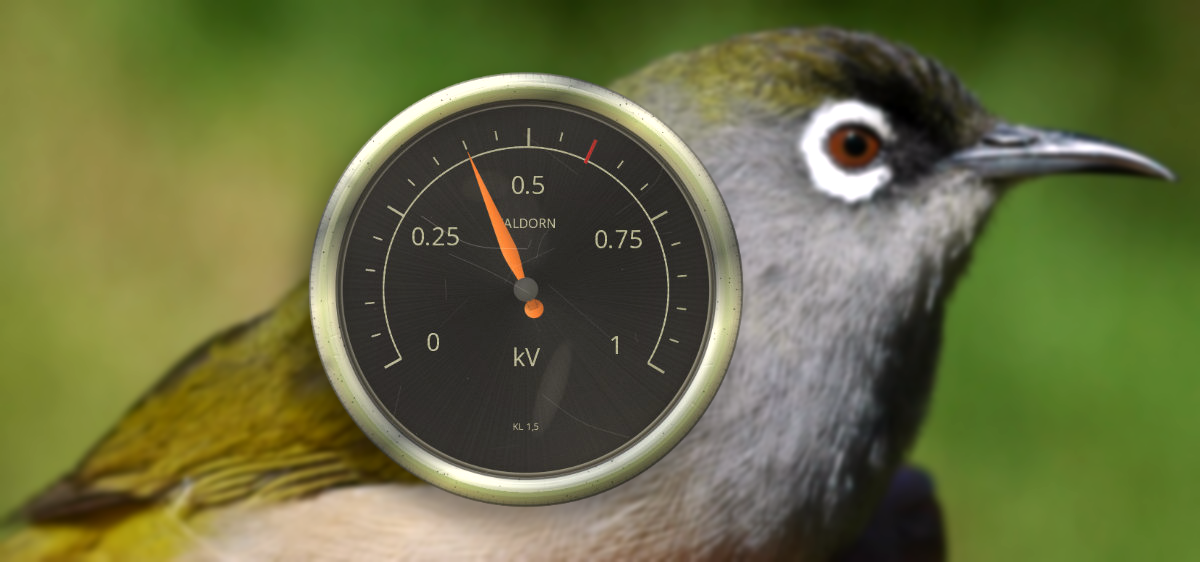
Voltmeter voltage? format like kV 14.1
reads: kV 0.4
